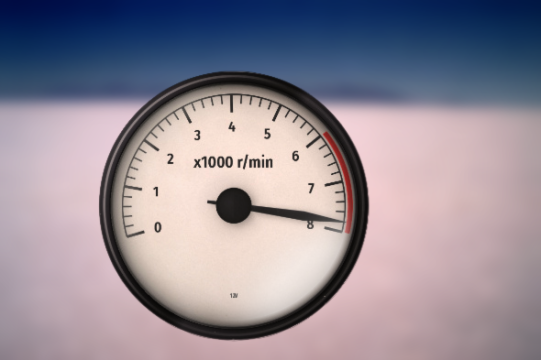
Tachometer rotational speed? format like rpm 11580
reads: rpm 7800
